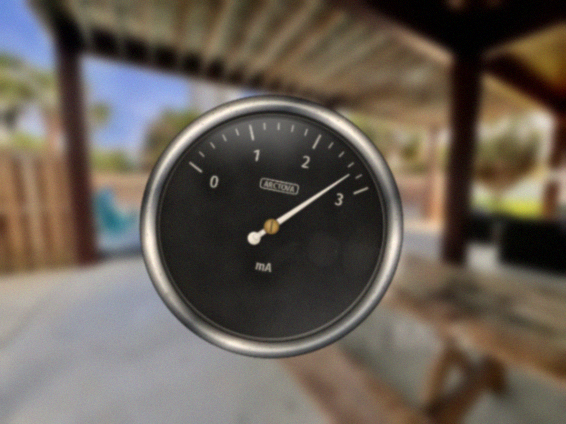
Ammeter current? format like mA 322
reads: mA 2.7
